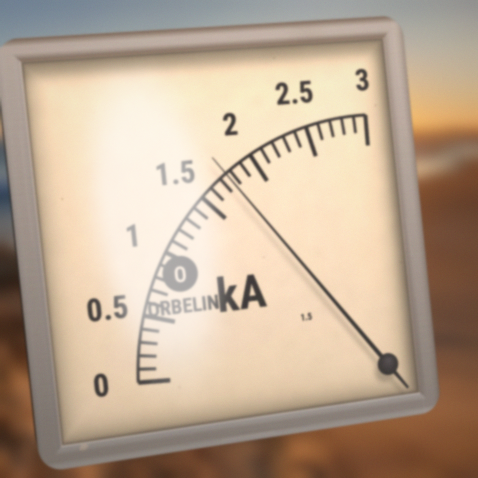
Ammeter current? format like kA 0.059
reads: kA 1.75
